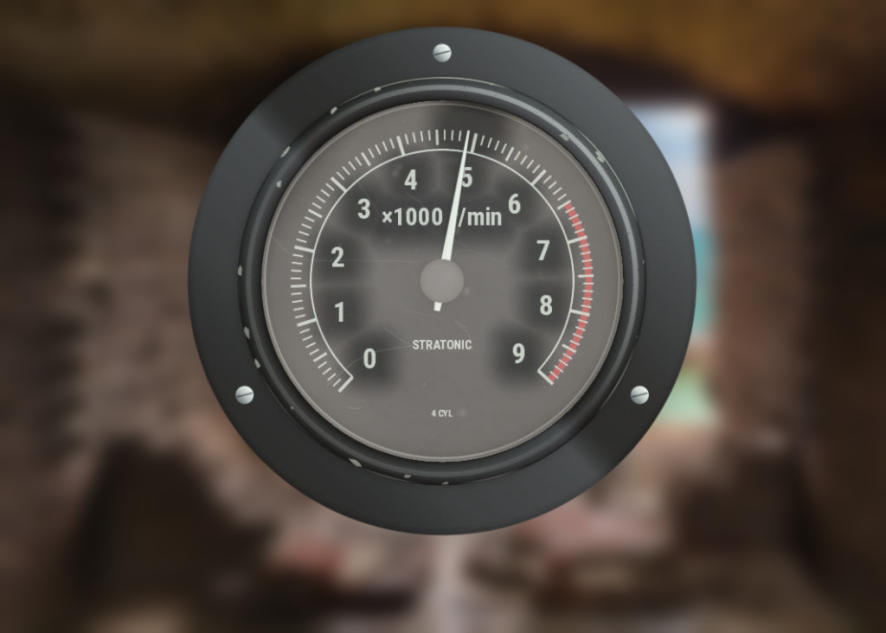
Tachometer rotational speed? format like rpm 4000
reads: rpm 4900
